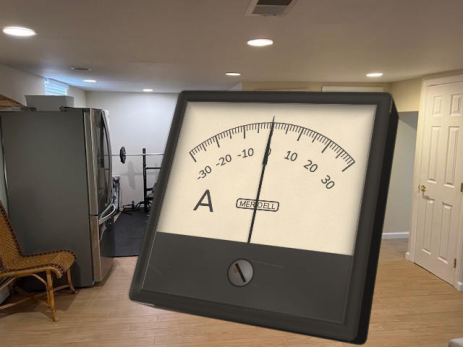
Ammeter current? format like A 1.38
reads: A 0
